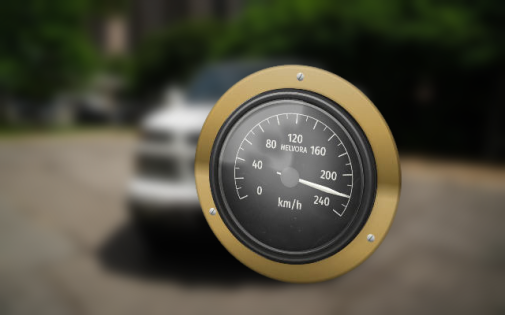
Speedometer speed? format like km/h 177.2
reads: km/h 220
